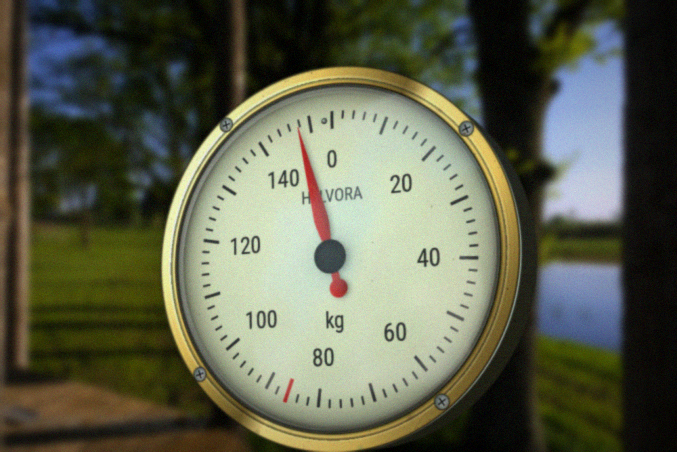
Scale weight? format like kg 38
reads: kg 148
